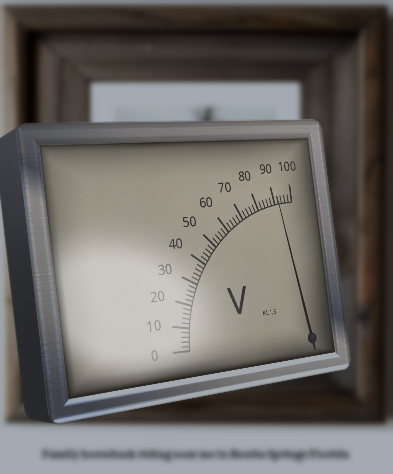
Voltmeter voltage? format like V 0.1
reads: V 90
